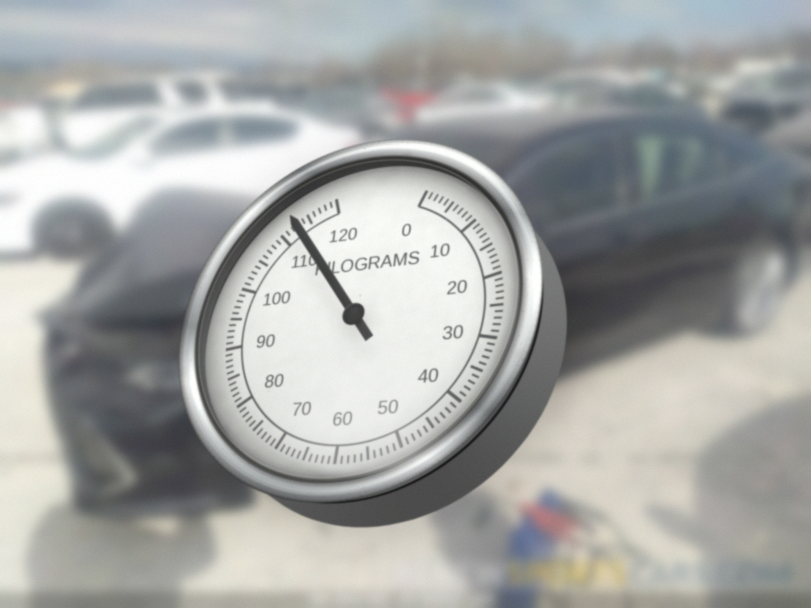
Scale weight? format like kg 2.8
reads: kg 113
